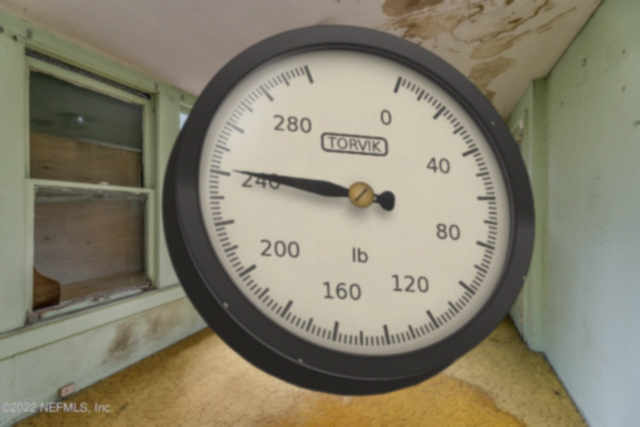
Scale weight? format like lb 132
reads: lb 240
